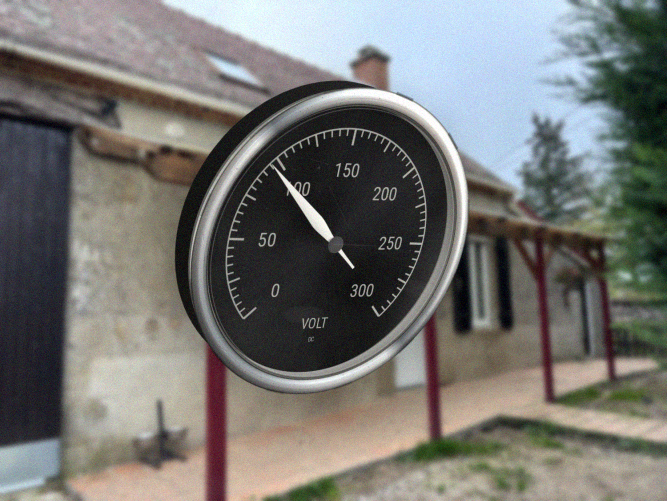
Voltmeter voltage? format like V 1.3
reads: V 95
